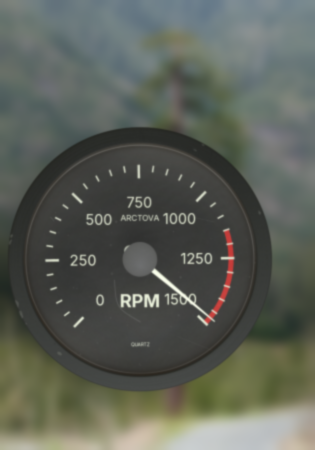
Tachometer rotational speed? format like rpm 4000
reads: rpm 1475
